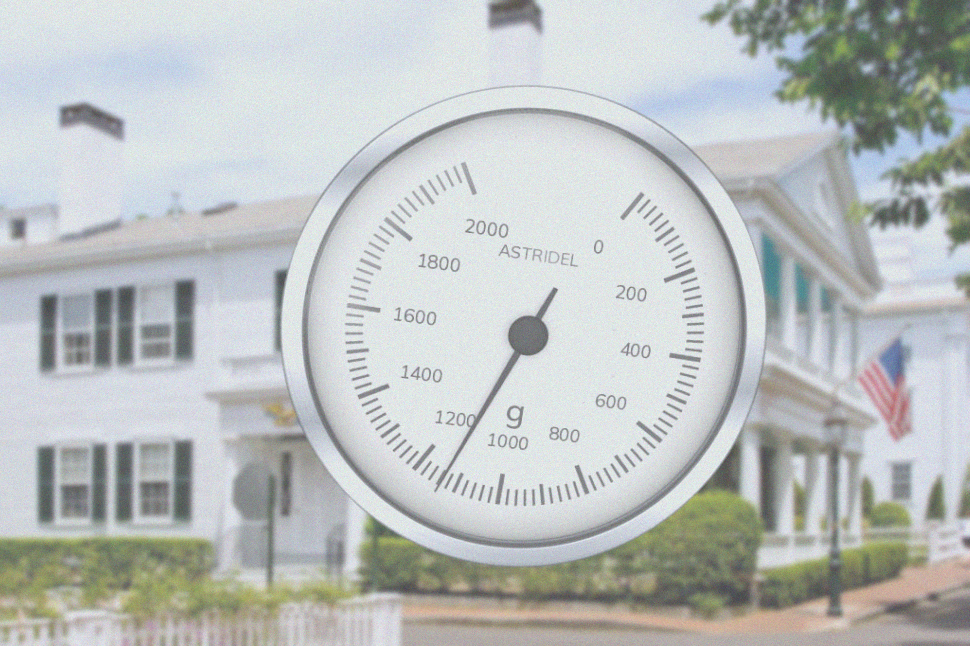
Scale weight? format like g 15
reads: g 1140
